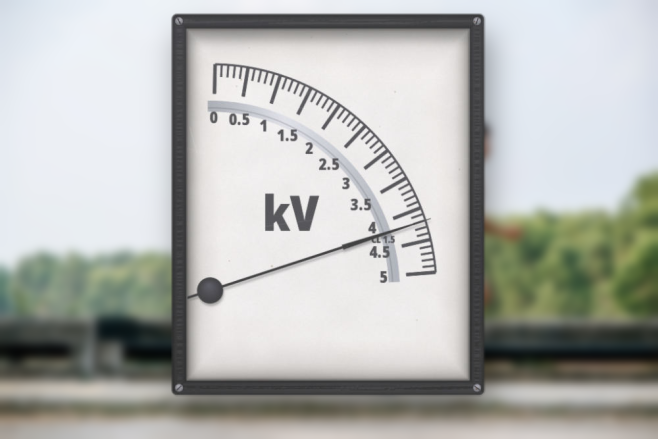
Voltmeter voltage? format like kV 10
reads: kV 4.2
